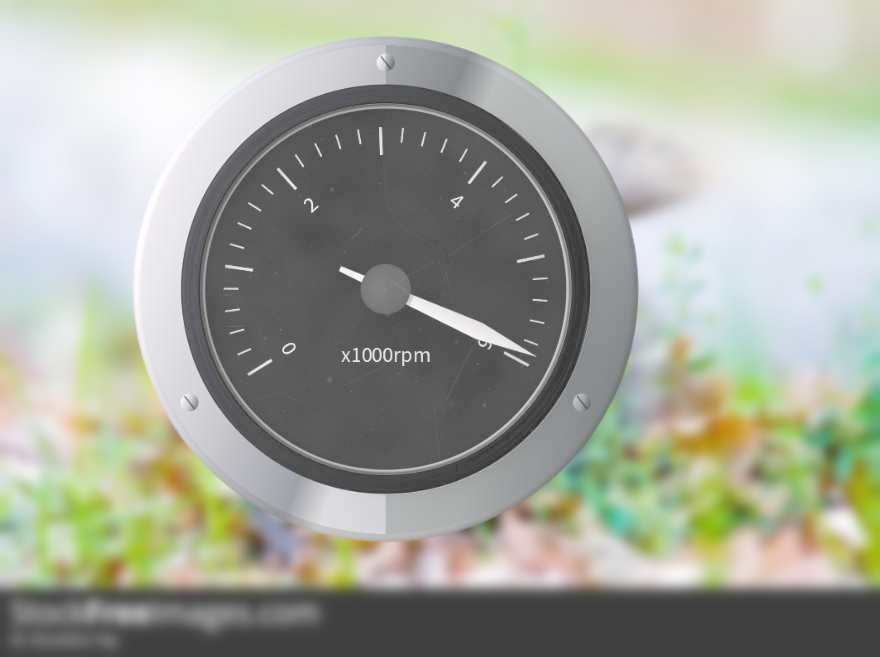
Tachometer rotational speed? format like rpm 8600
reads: rpm 5900
